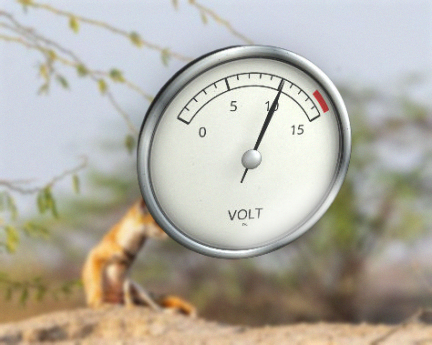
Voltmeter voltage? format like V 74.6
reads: V 10
